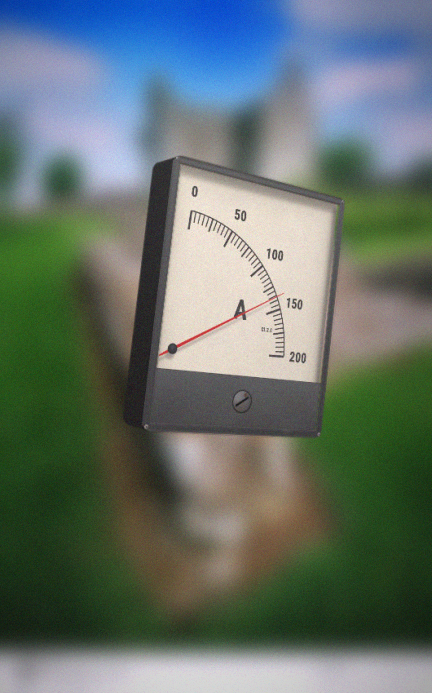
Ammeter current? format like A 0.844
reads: A 135
